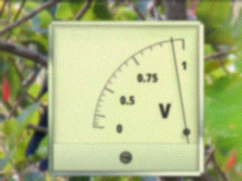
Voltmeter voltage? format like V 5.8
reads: V 0.95
